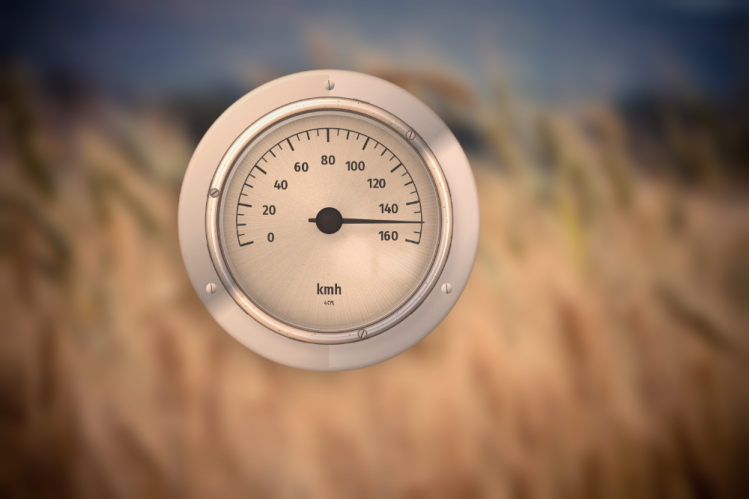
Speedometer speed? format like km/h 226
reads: km/h 150
